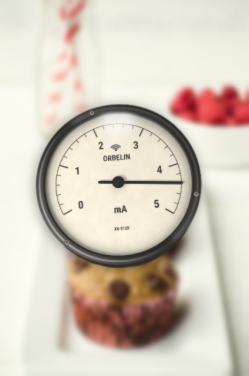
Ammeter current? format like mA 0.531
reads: mA 4.4
